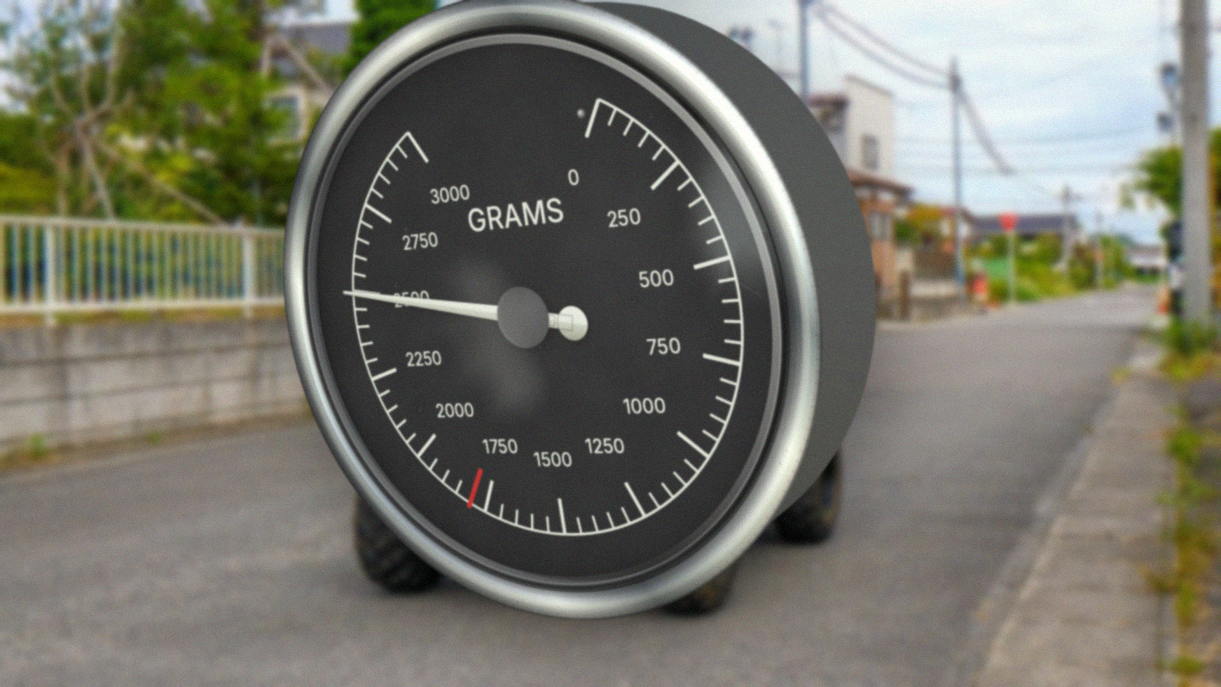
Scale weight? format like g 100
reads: g 2500
